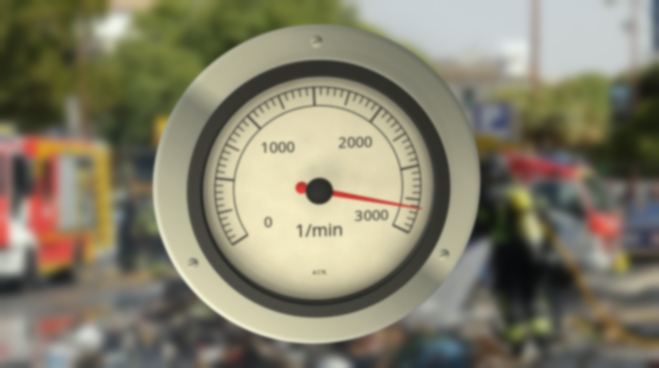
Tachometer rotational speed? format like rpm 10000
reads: rpm 2800
